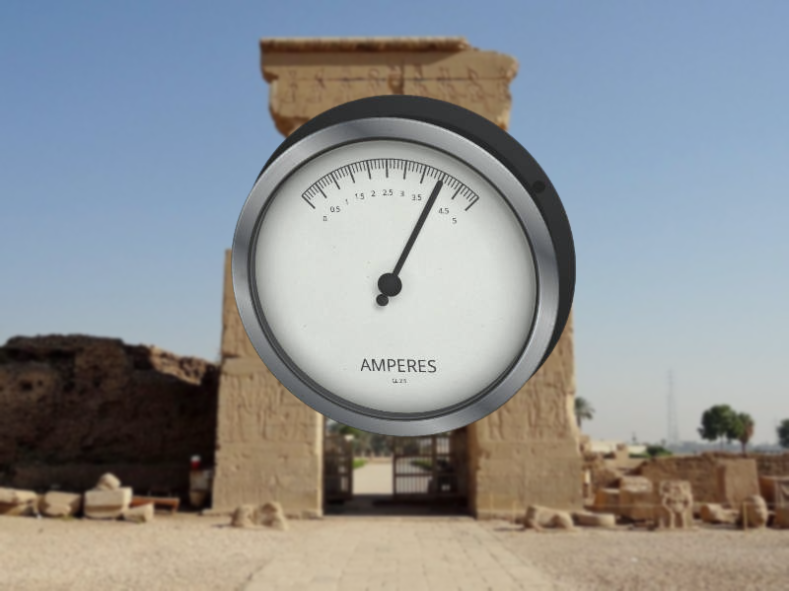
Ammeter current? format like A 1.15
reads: A 4
